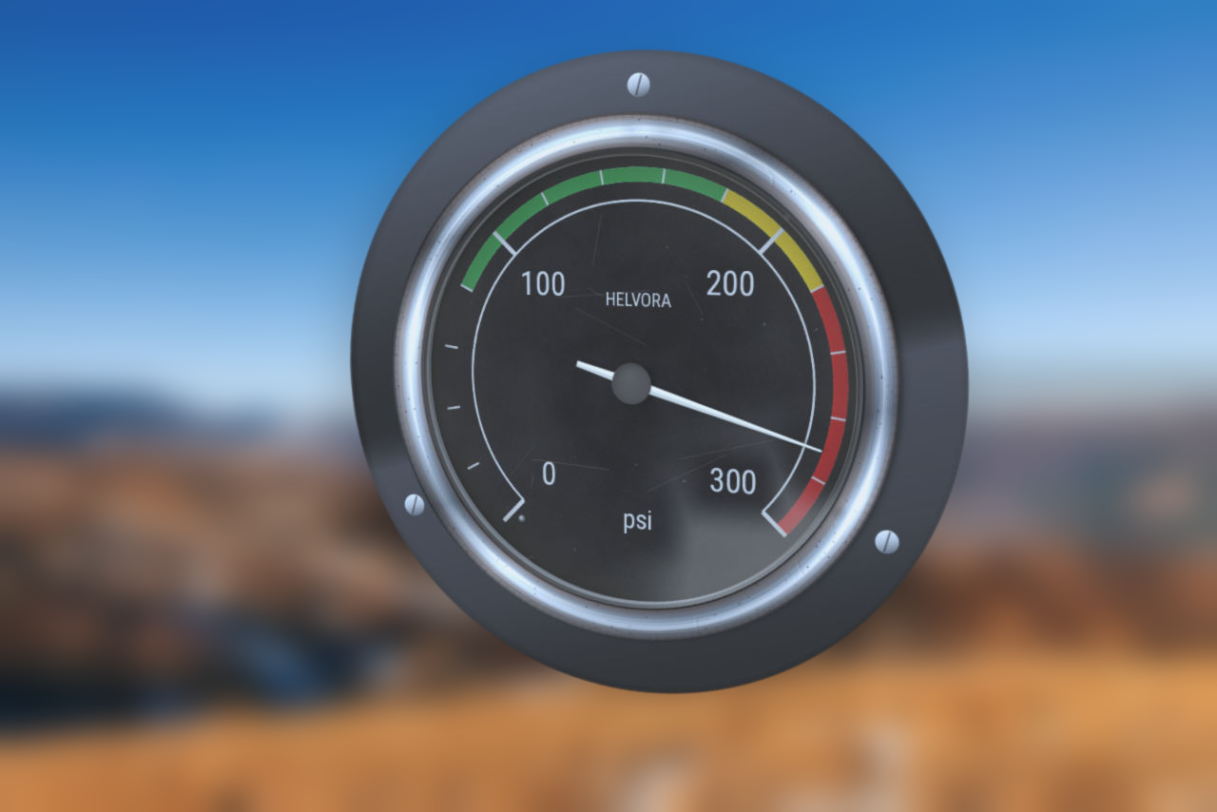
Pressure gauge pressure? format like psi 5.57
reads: psi 270
